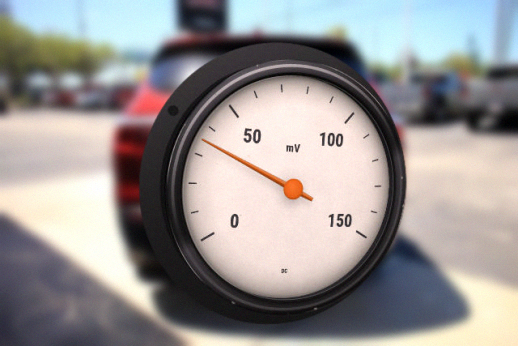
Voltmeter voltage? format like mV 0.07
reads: mV 35
